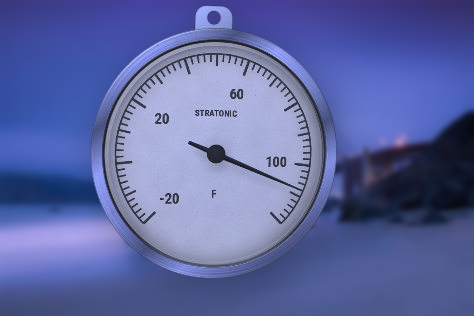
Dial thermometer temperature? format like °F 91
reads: °F 108
